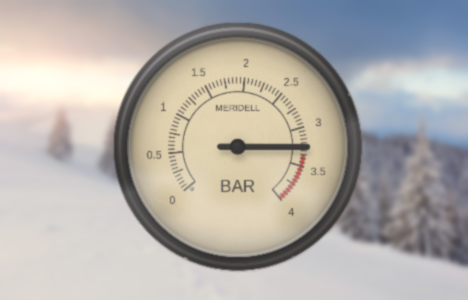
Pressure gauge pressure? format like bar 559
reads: bar 3.25
